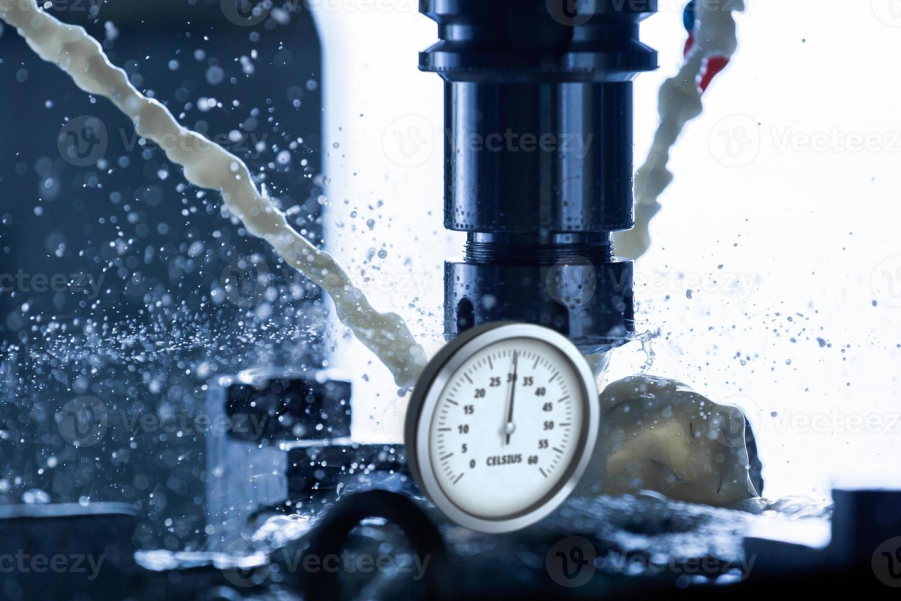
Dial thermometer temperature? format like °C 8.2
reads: °C 30
